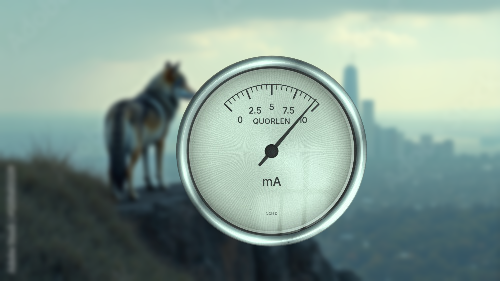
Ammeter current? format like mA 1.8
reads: mA 9.5
